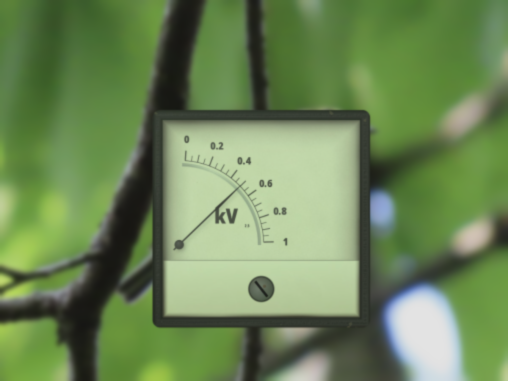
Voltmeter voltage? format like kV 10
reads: kV 0.5
